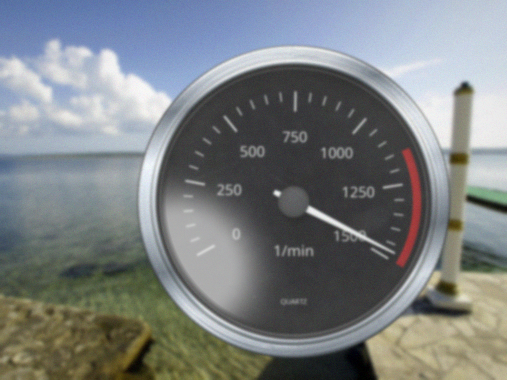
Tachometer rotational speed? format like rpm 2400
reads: rpm 1475
